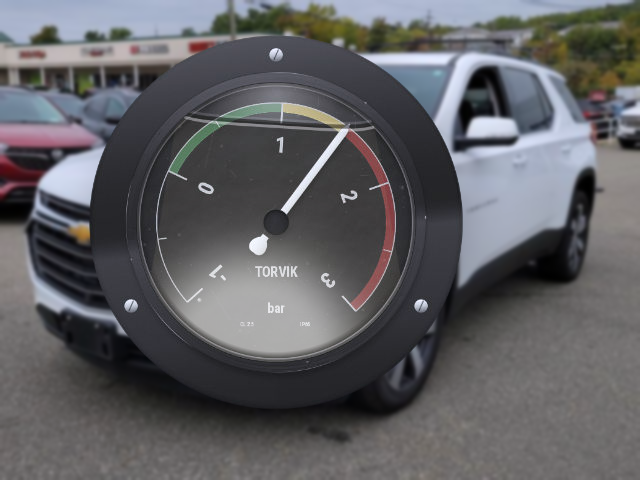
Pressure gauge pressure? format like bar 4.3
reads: bar 1.5
